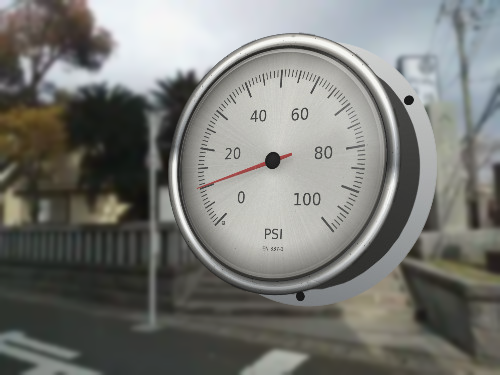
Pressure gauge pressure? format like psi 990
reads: psi 10
